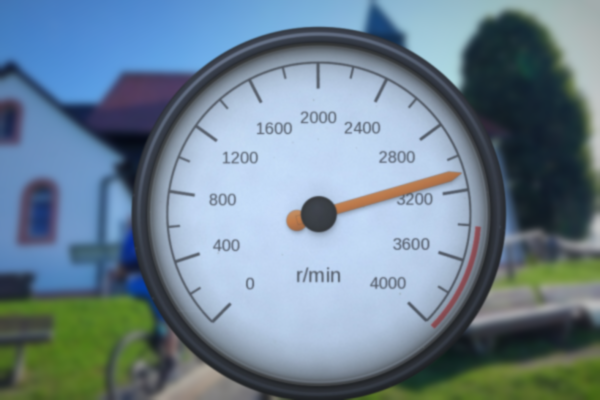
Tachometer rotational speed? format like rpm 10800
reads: rpm 3100
